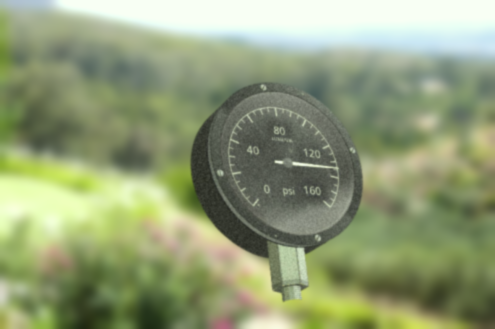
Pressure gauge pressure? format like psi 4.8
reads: psi 135
